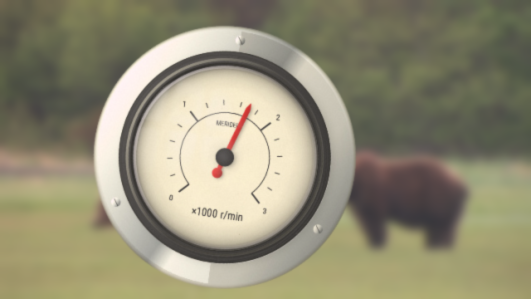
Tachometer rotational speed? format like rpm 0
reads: rpm 1700
